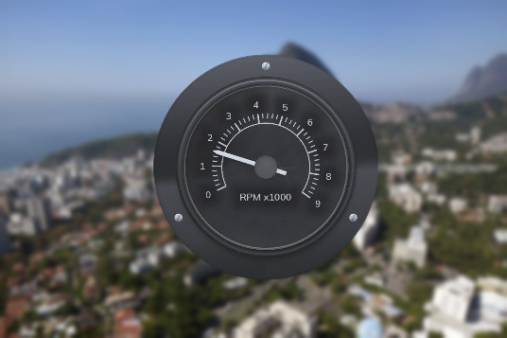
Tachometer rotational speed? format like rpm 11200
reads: rpm 1600
